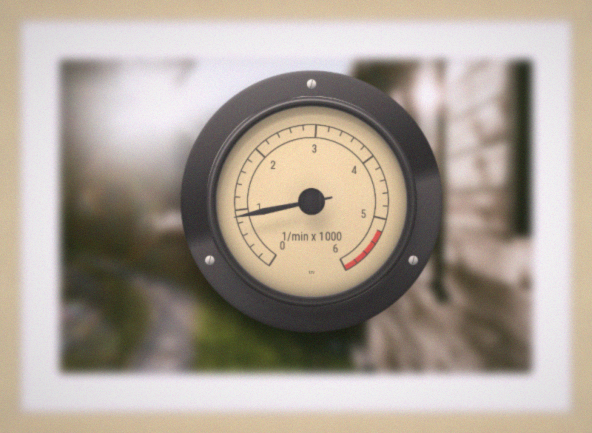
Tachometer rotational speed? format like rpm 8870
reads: rpm 900
